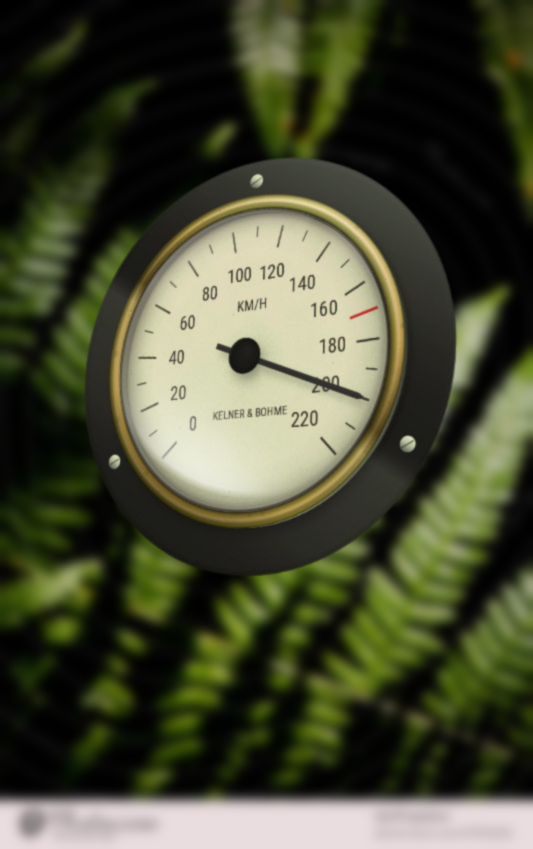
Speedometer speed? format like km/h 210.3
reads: km/h 200
